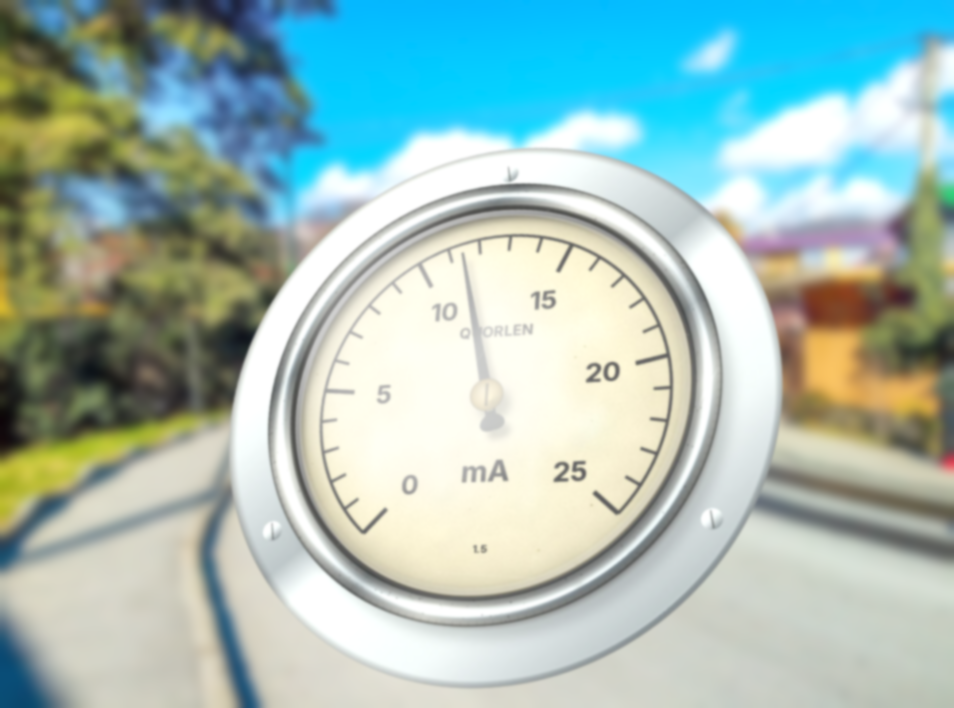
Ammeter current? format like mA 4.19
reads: mA 11.5
